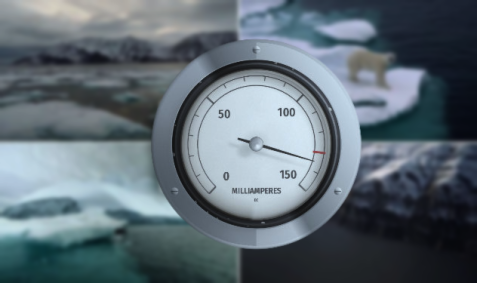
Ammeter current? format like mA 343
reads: mA 135
